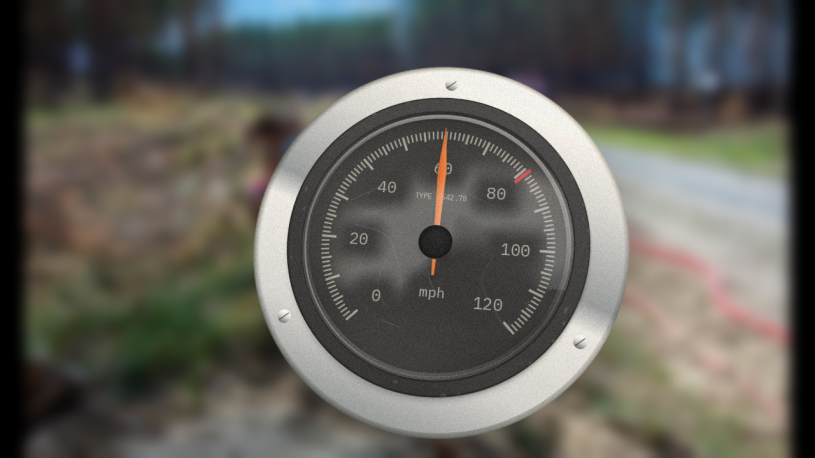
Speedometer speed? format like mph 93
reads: mph 60
